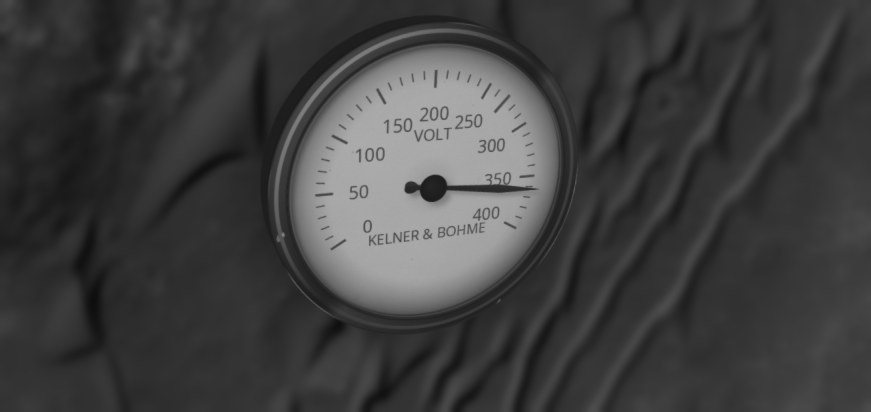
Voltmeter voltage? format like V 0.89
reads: V 360
